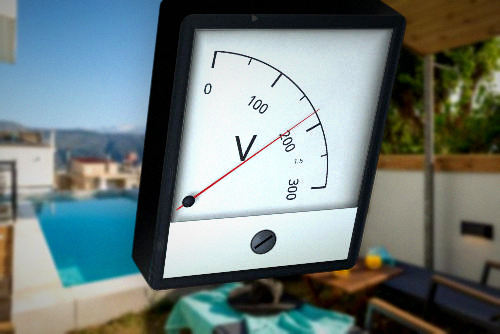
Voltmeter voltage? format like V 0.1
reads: V 175
